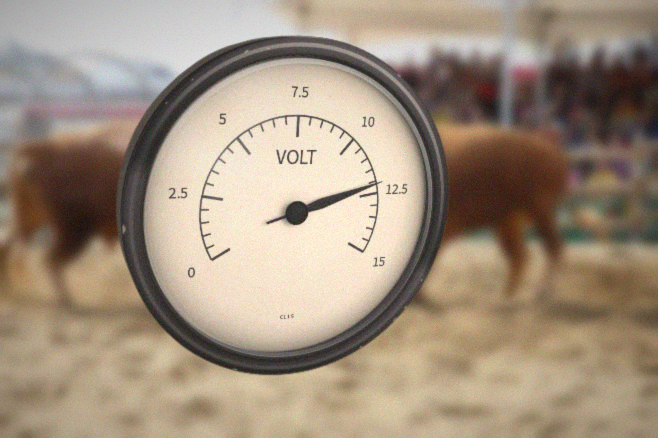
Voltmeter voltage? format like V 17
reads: V 12
